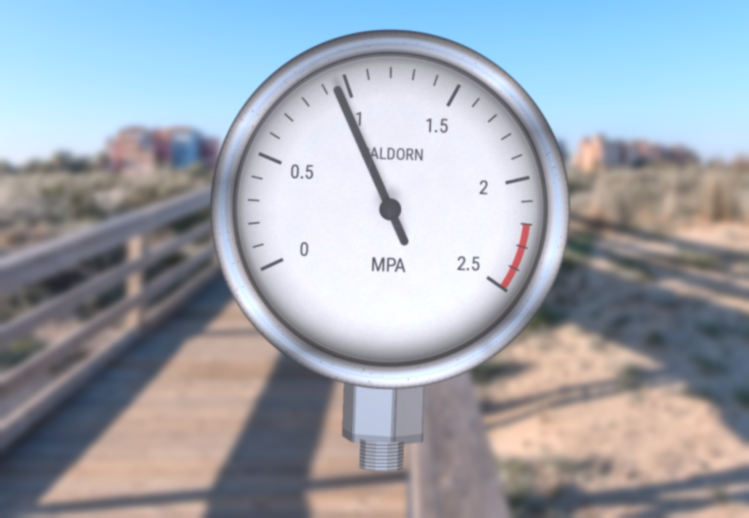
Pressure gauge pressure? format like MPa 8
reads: MPa 0.95
